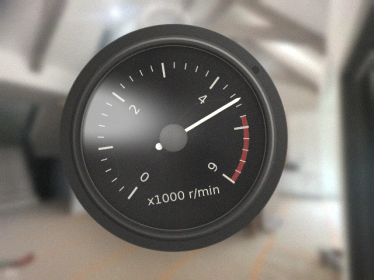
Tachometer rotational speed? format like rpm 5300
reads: rpm 4500
